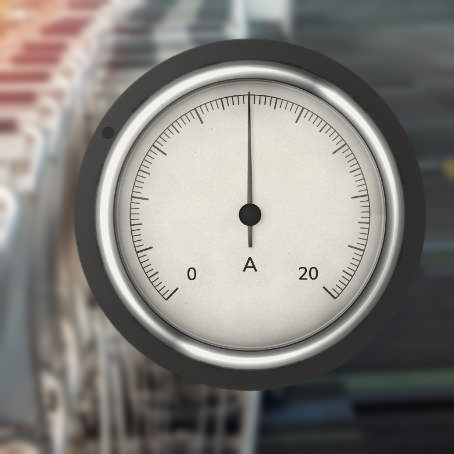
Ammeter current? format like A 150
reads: A 10
